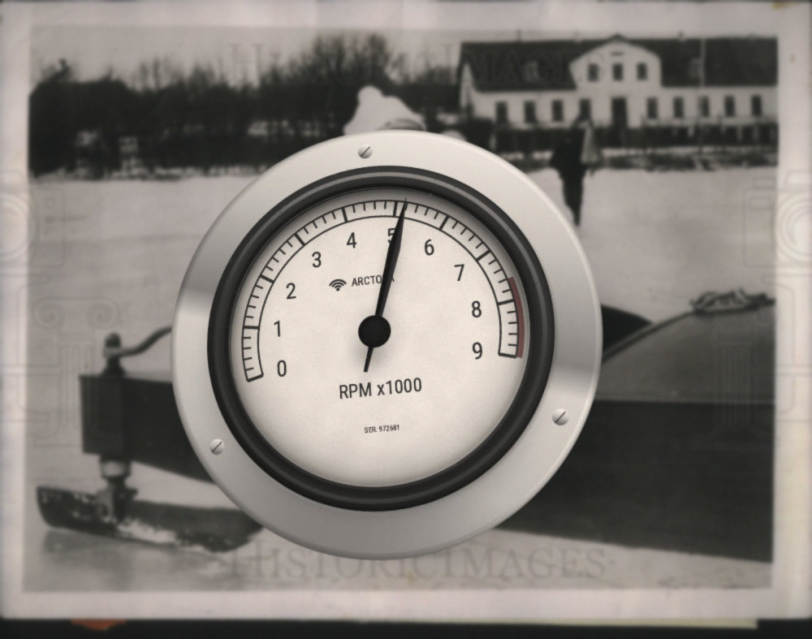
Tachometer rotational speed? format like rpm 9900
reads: rpm 5200
